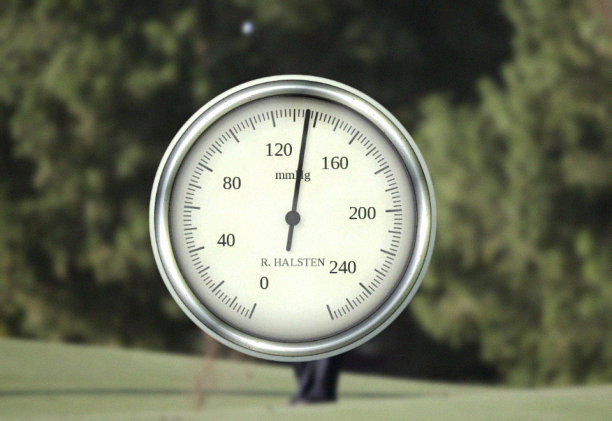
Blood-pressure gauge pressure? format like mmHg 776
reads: mmHg 136
